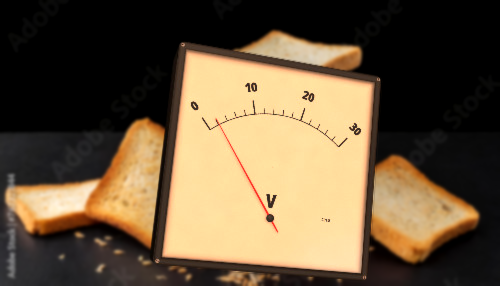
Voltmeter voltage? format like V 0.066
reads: V 2
